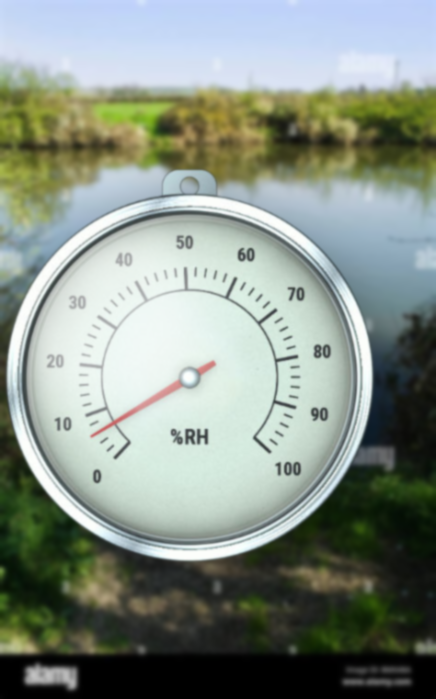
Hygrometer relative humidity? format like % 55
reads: % 6
